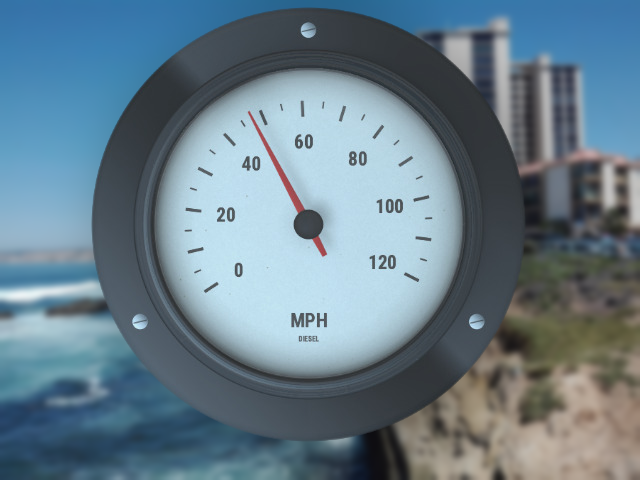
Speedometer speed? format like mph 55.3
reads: mph 47.5
